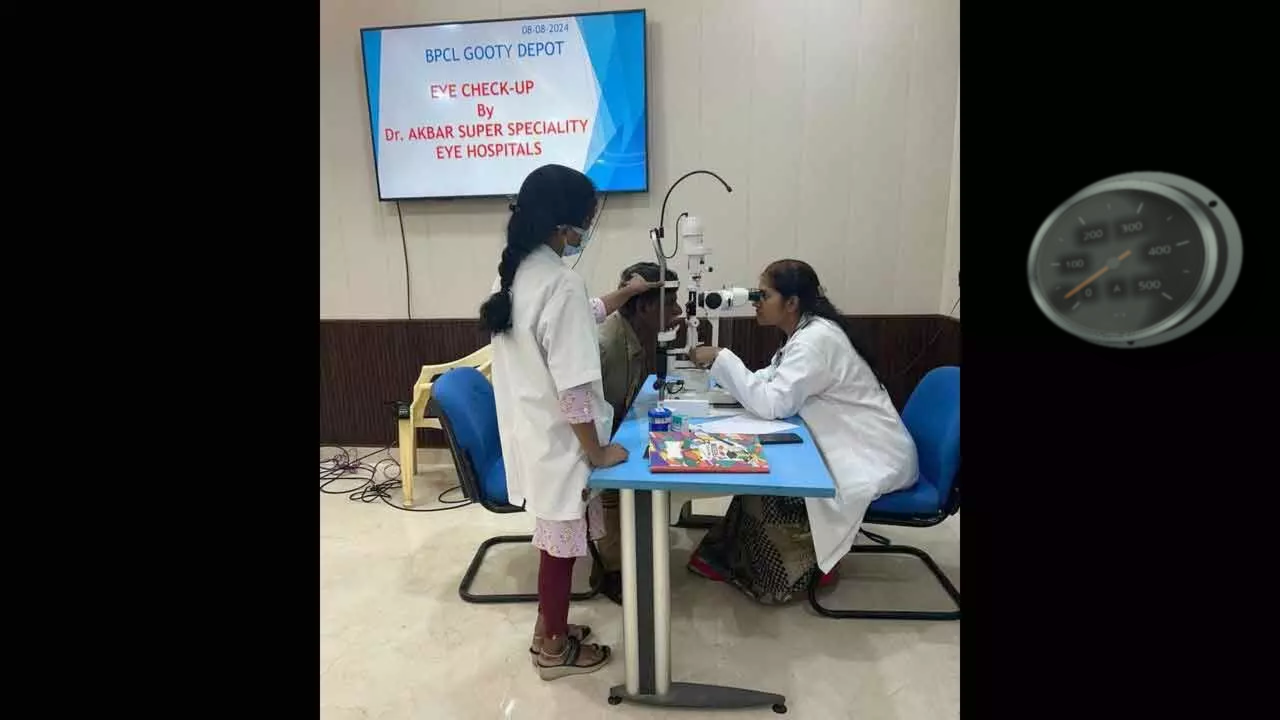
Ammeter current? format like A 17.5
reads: A 25
